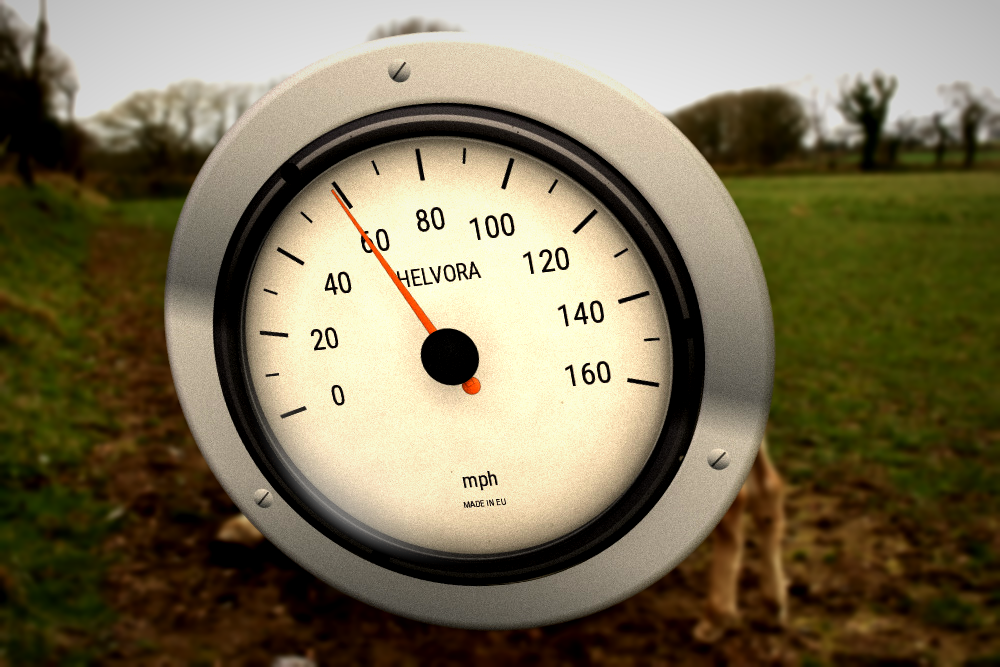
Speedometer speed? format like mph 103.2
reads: mph 60
